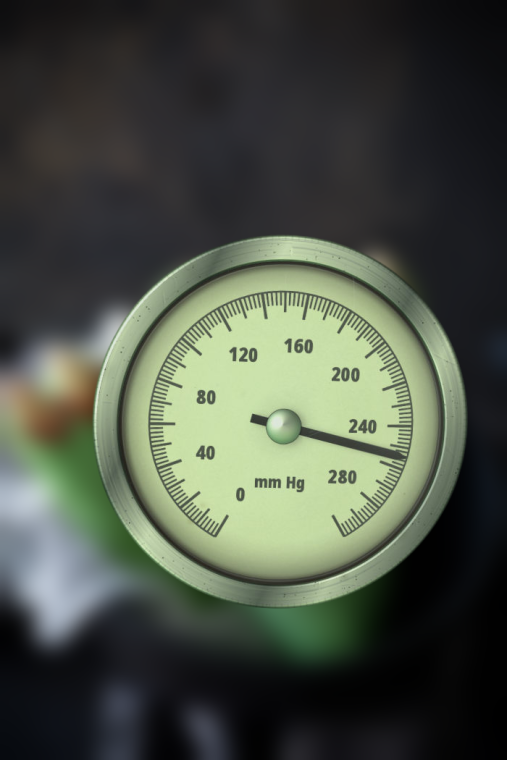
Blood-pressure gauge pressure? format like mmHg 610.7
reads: mmHg 254
